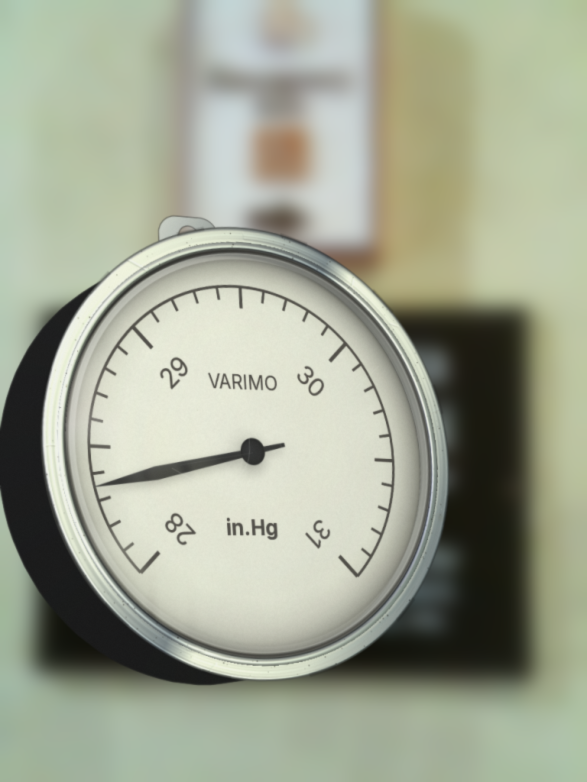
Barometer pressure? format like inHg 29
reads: inHg 28.35
